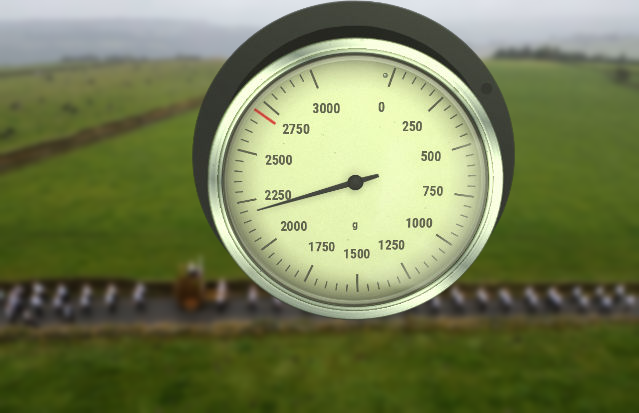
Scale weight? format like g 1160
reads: g 2200
